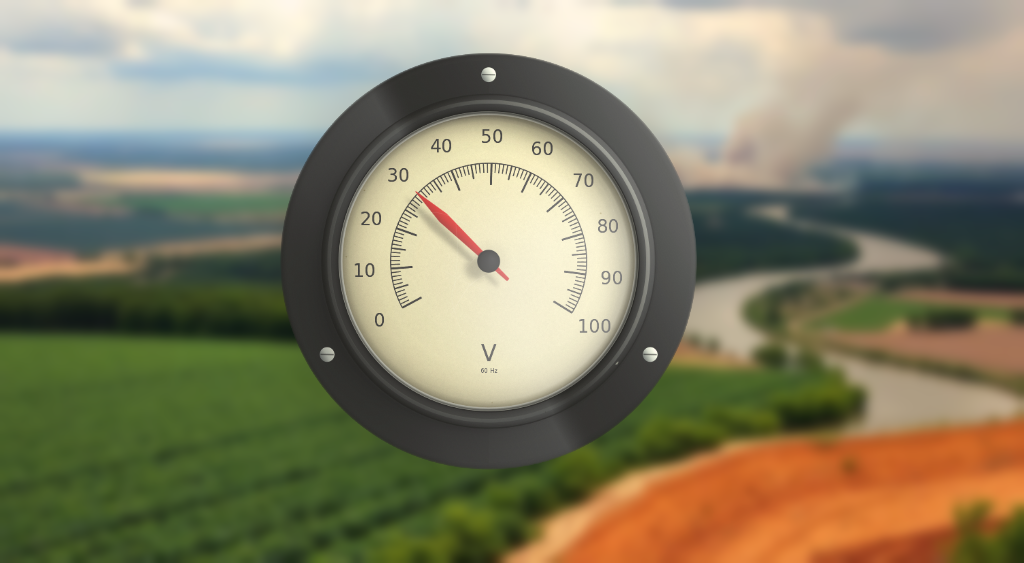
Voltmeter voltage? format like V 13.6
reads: V 30
